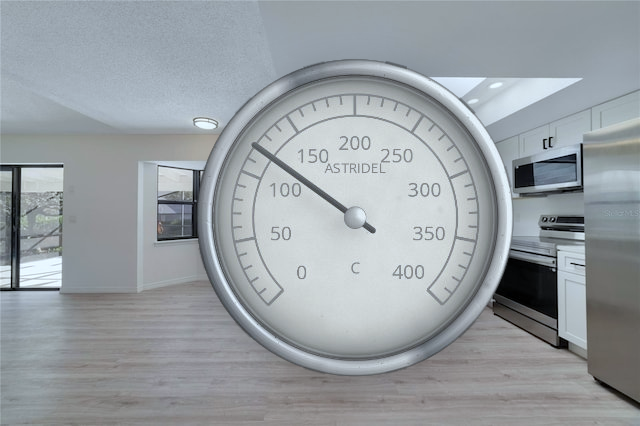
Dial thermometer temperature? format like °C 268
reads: °C 120
